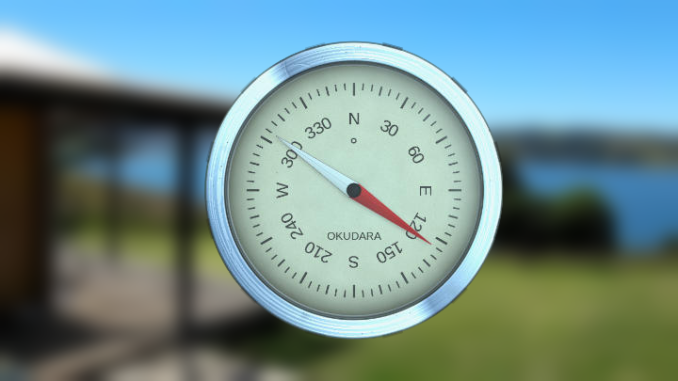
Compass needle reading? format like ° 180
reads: ° 125
